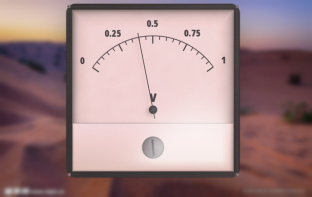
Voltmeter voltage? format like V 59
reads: V 0.4
